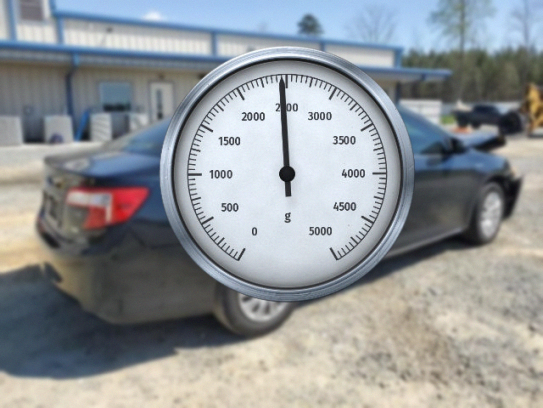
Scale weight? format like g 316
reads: g 2450
